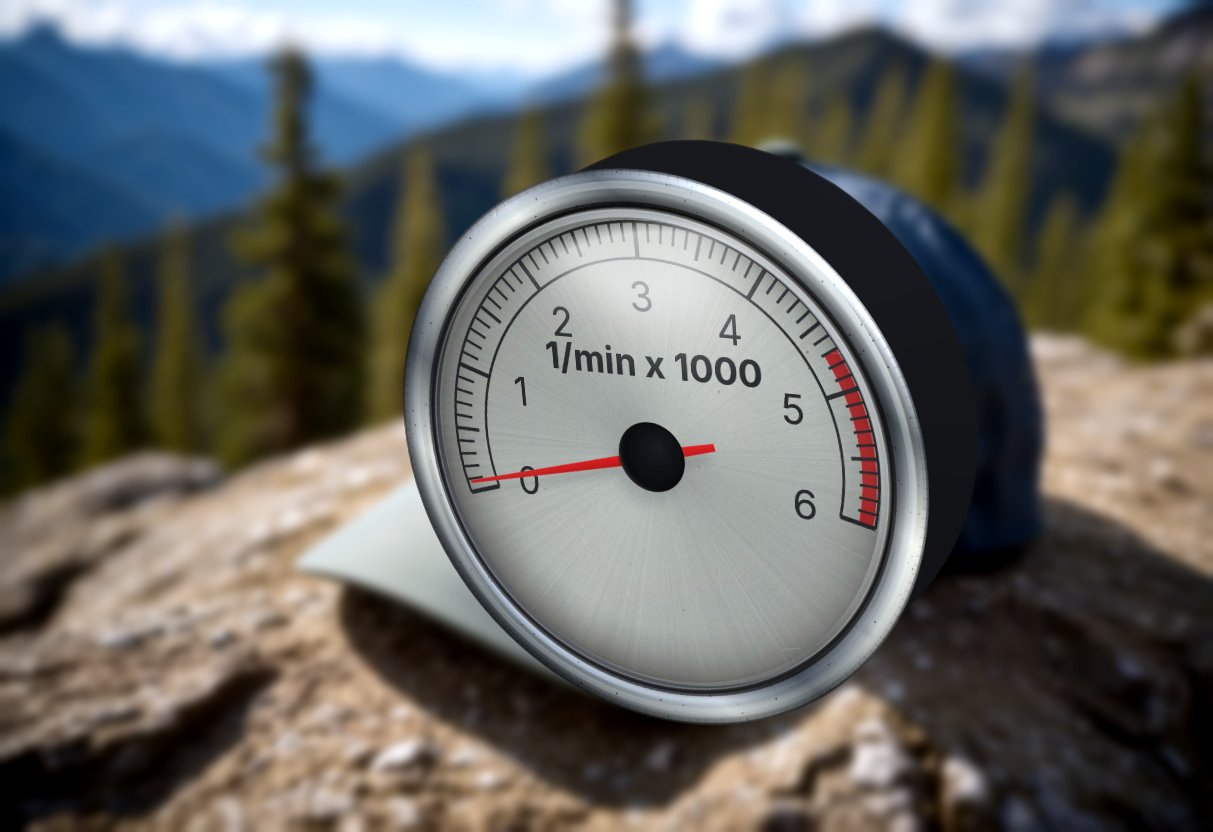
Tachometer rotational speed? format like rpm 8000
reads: rpm 100
